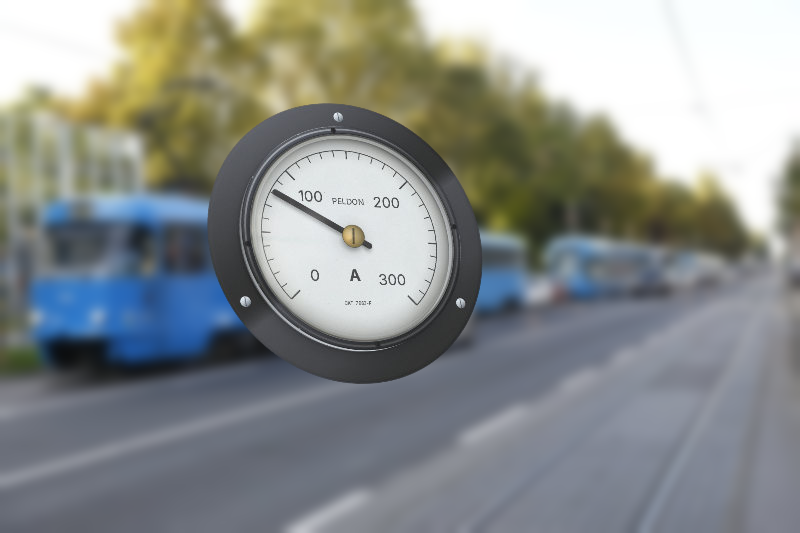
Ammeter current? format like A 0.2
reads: A 80
